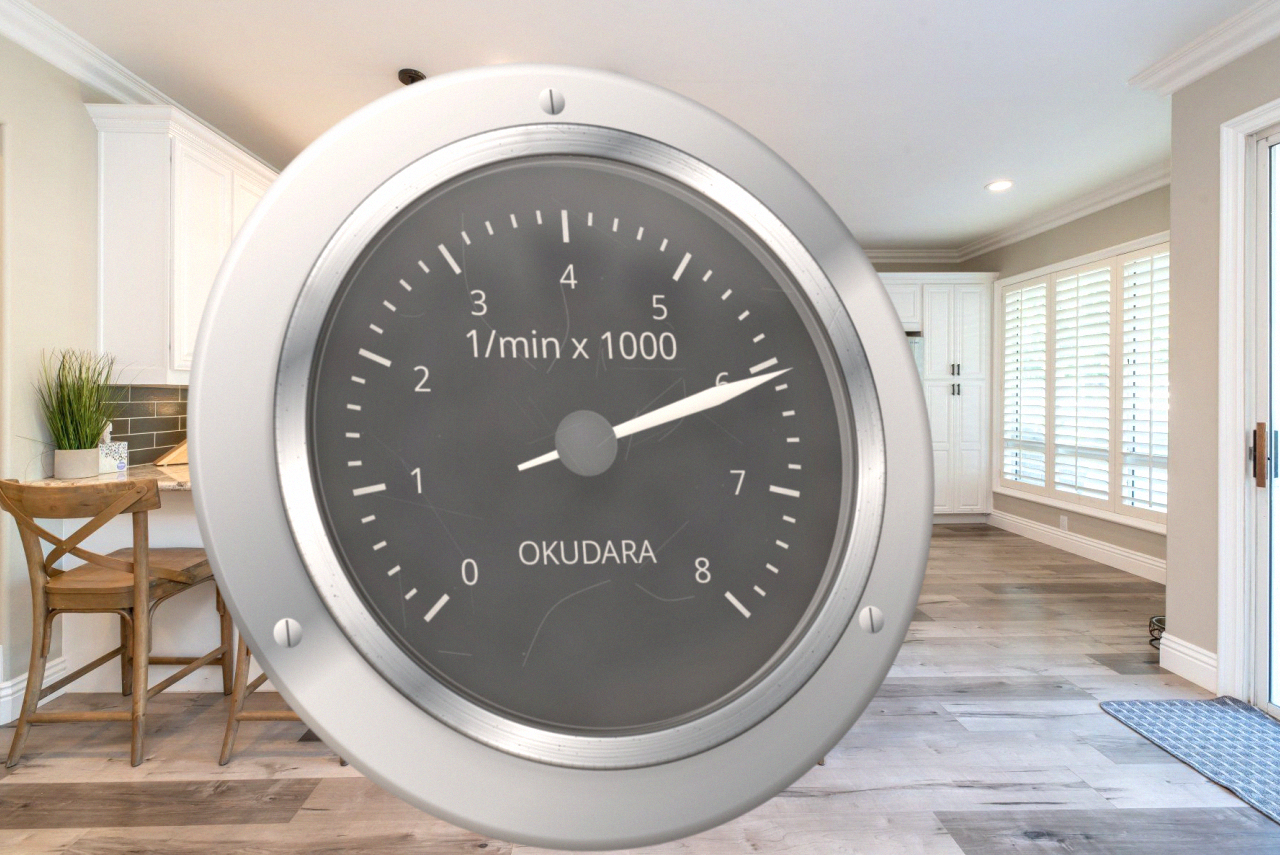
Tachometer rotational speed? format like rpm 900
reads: rpm 6100
